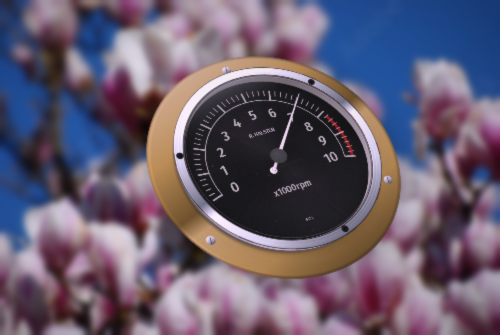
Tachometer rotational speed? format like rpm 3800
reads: rpm 7000
